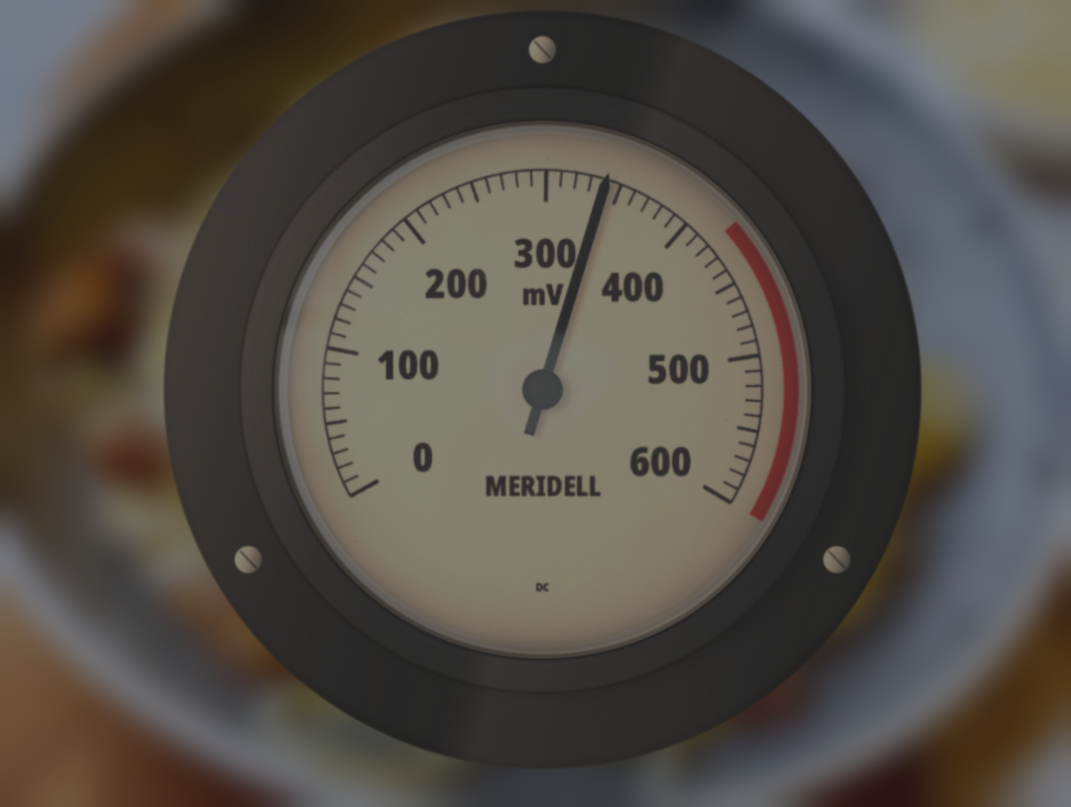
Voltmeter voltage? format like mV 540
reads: mV 340
